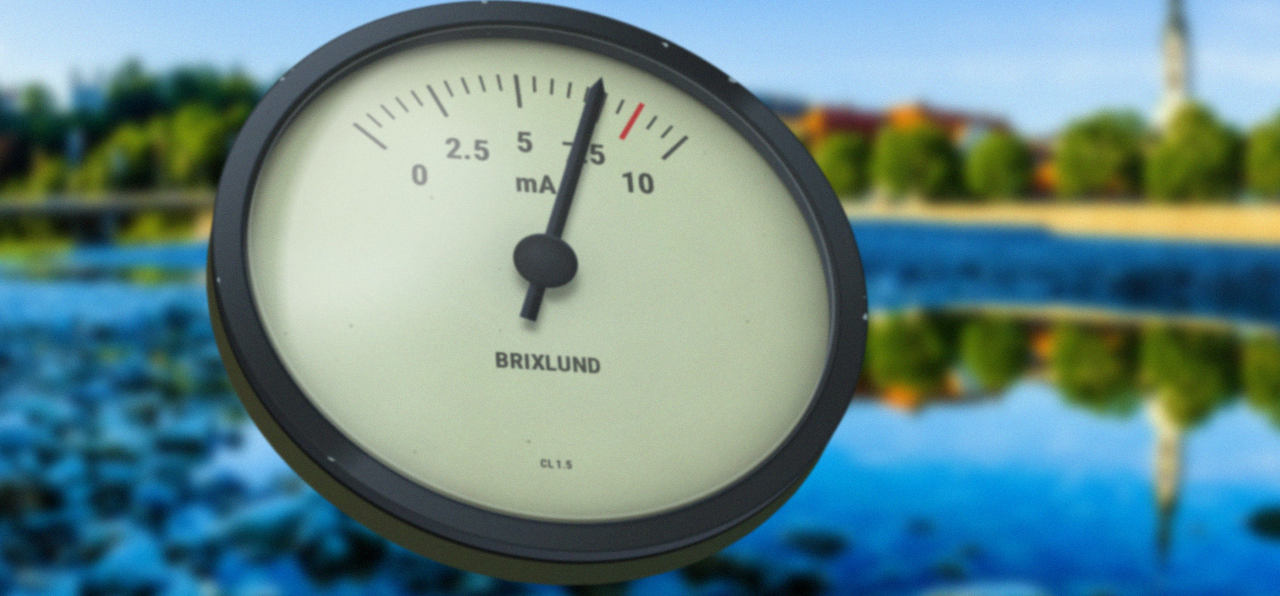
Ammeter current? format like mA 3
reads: mA 7.25
